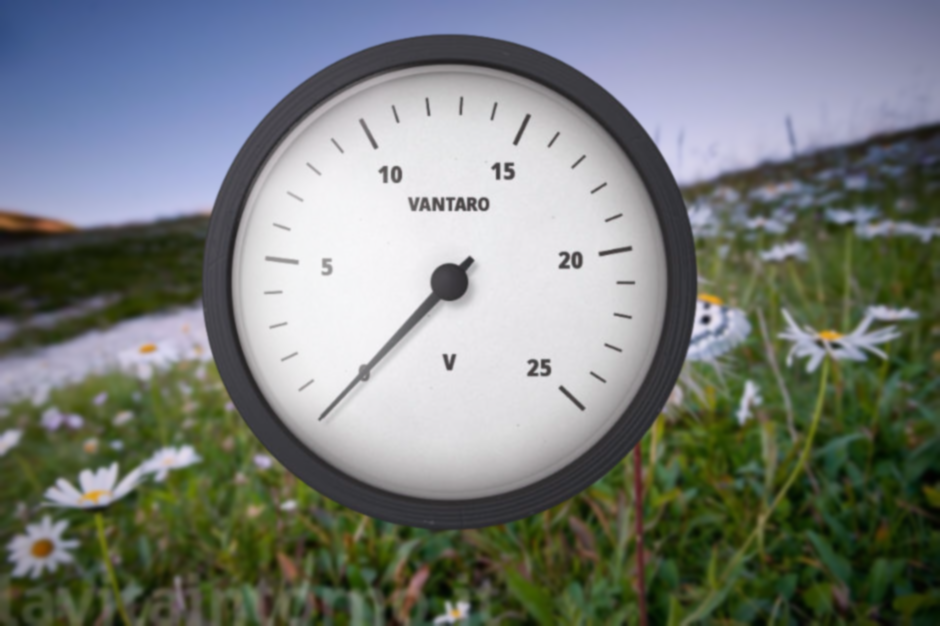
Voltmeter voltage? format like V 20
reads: V 0
